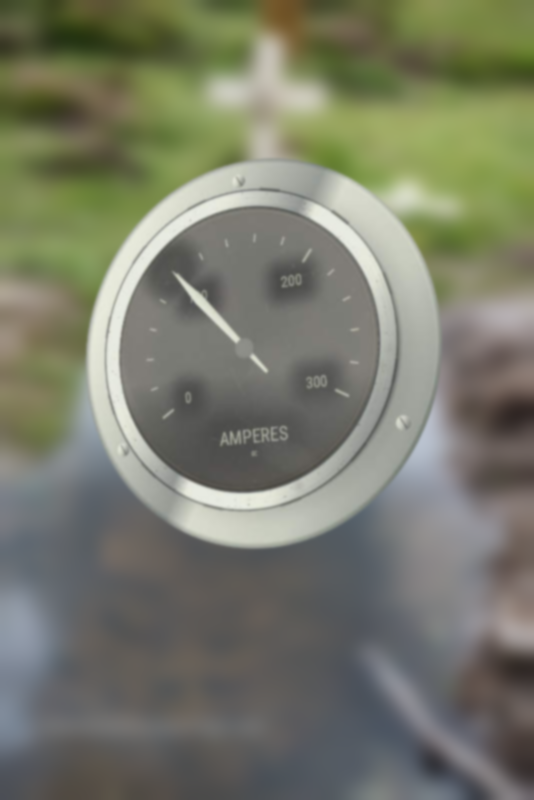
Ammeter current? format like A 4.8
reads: A 100
